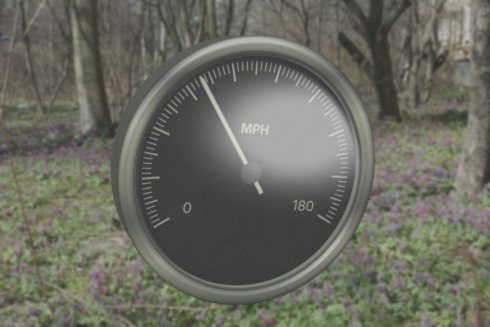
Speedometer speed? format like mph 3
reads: mph 66
